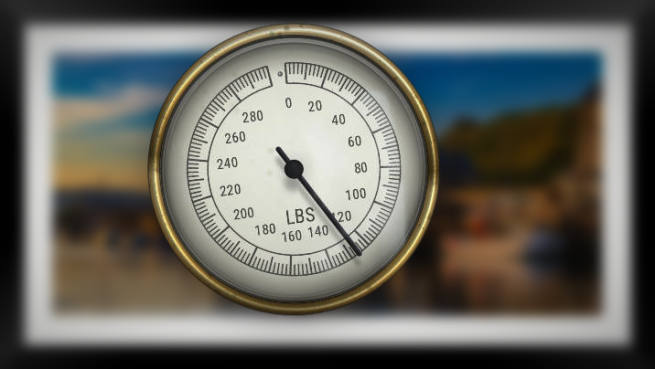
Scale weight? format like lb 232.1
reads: lb 126
